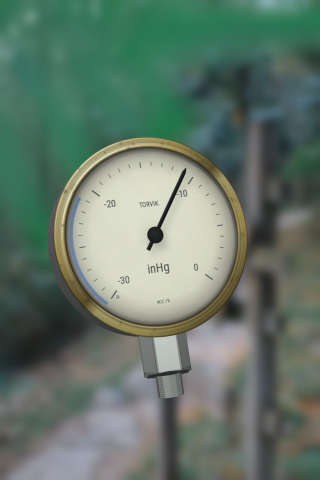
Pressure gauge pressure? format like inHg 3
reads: inHg -11
